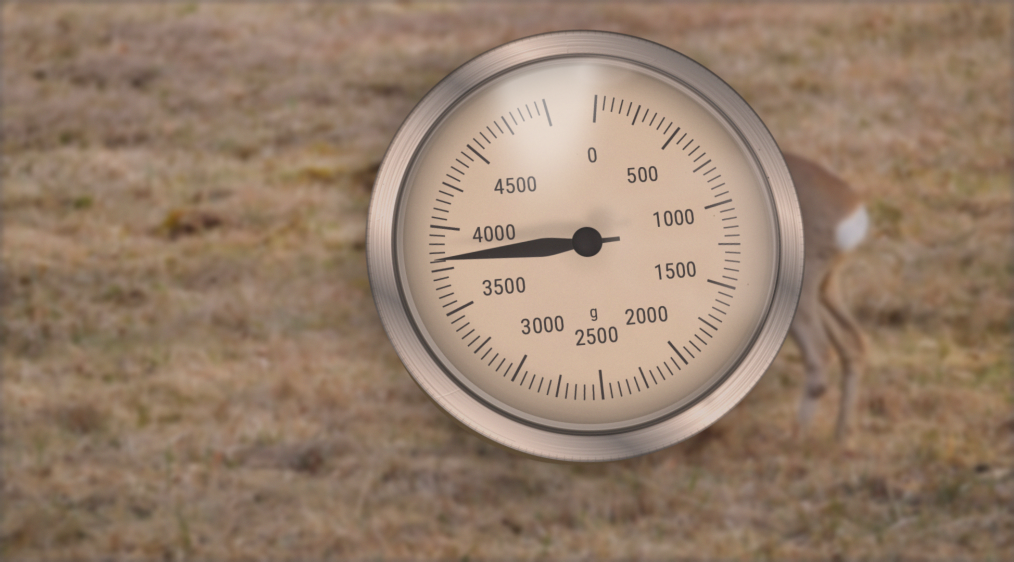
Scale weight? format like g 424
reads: g 3800
